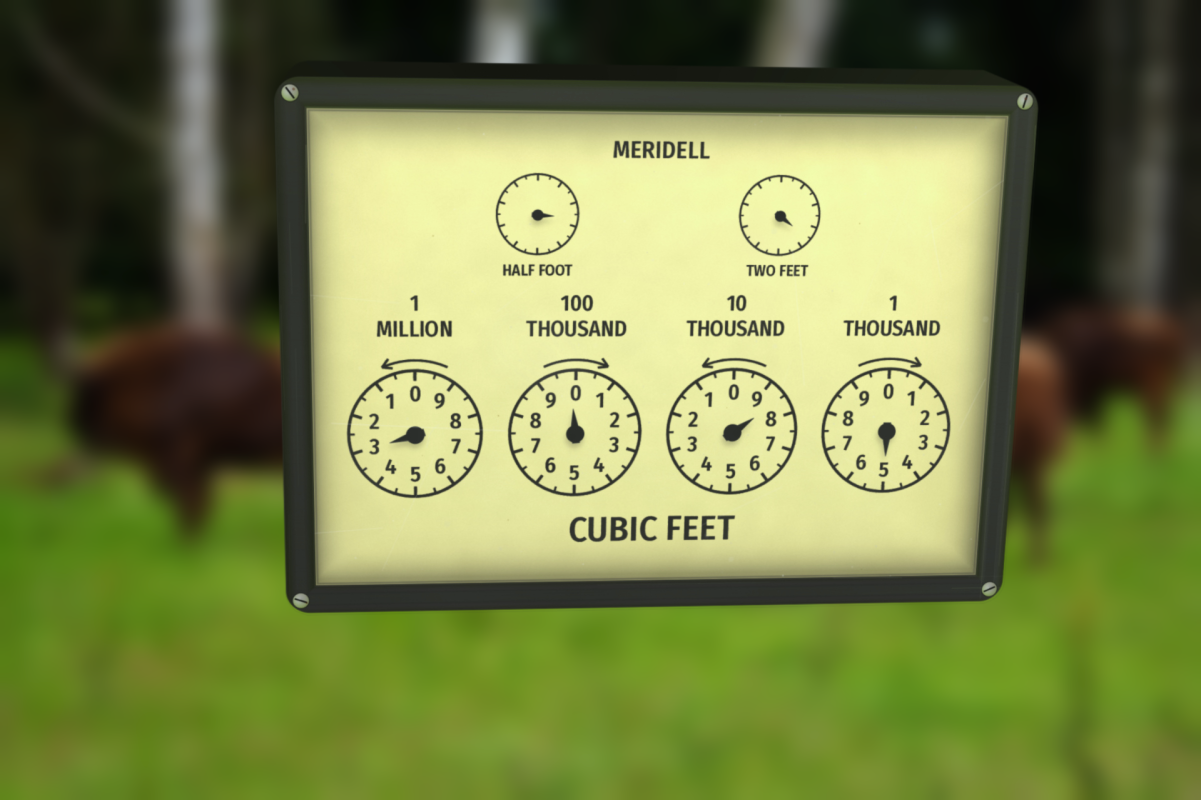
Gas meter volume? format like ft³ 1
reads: ft³ 298500
